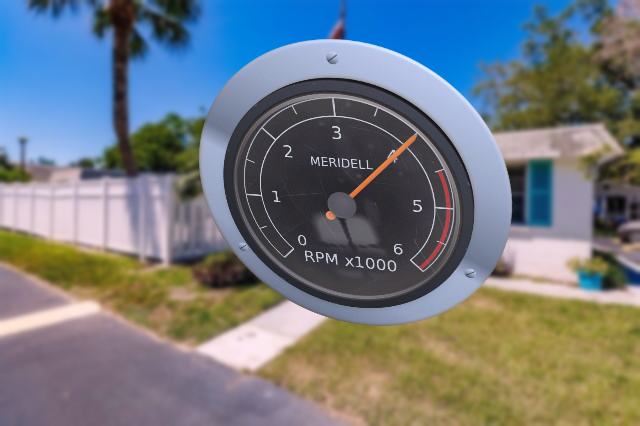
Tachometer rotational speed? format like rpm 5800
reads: rpm 4000
